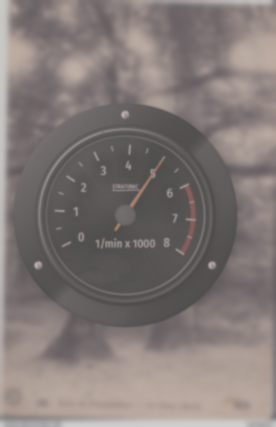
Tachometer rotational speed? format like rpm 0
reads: rpm 5000
